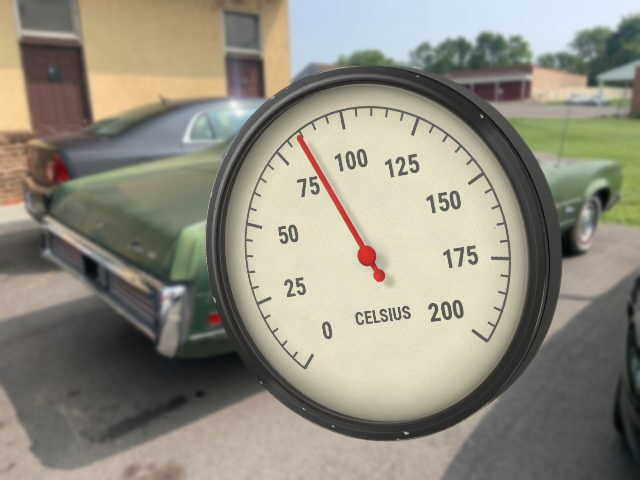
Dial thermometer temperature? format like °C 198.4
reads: °C 85
